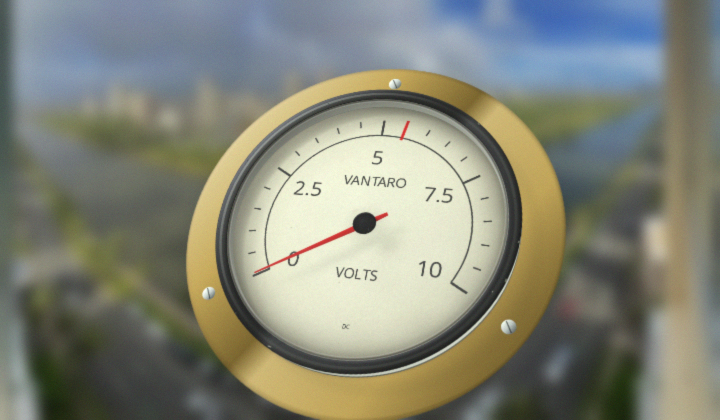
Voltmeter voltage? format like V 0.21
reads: V 0
